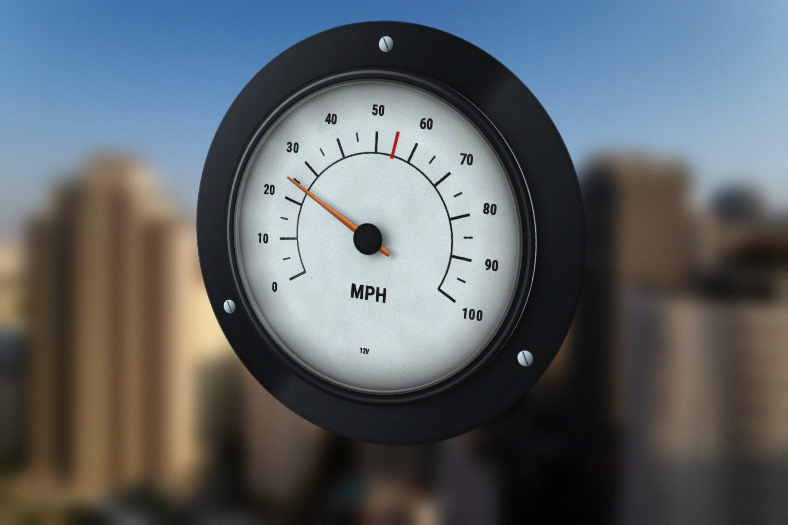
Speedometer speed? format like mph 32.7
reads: mph 25
